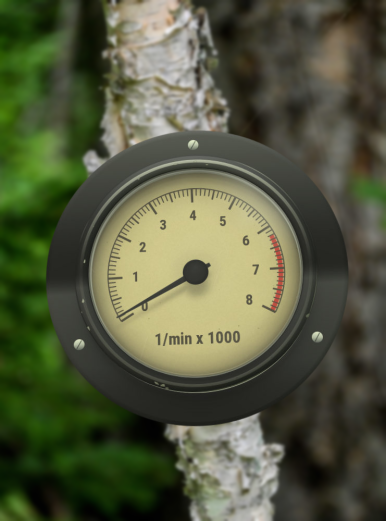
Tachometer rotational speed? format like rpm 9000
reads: rpm 100
